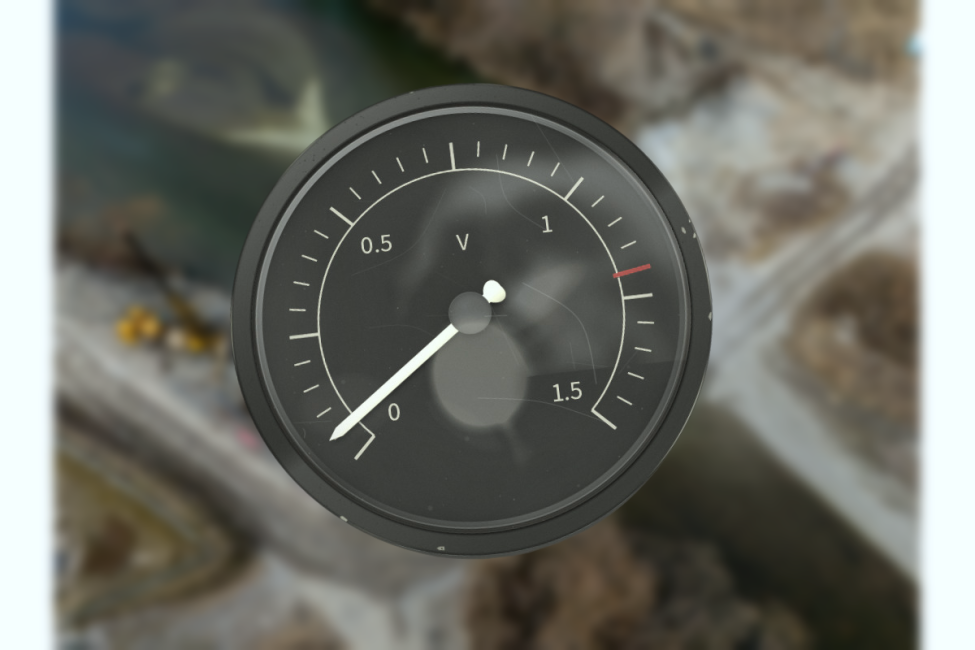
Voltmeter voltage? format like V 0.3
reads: V 0.05
